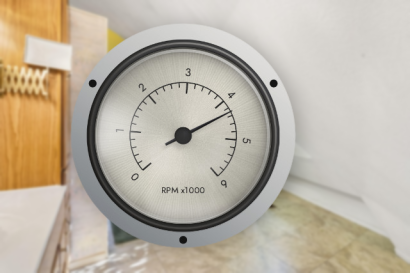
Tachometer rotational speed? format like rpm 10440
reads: rpm 4300
